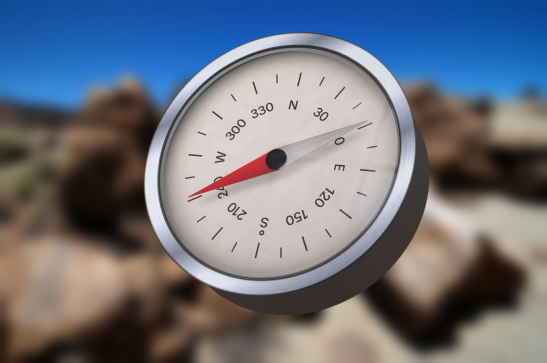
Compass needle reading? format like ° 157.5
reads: ° 240
